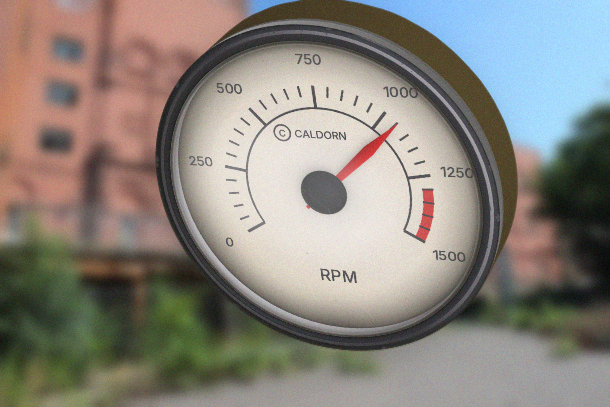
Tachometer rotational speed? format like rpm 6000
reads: rpm 1050
